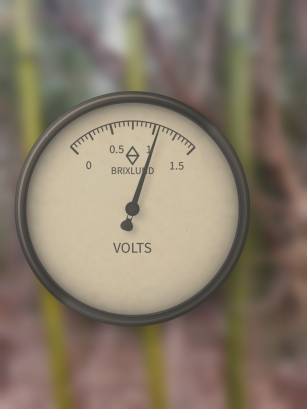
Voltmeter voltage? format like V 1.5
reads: V 1.05
